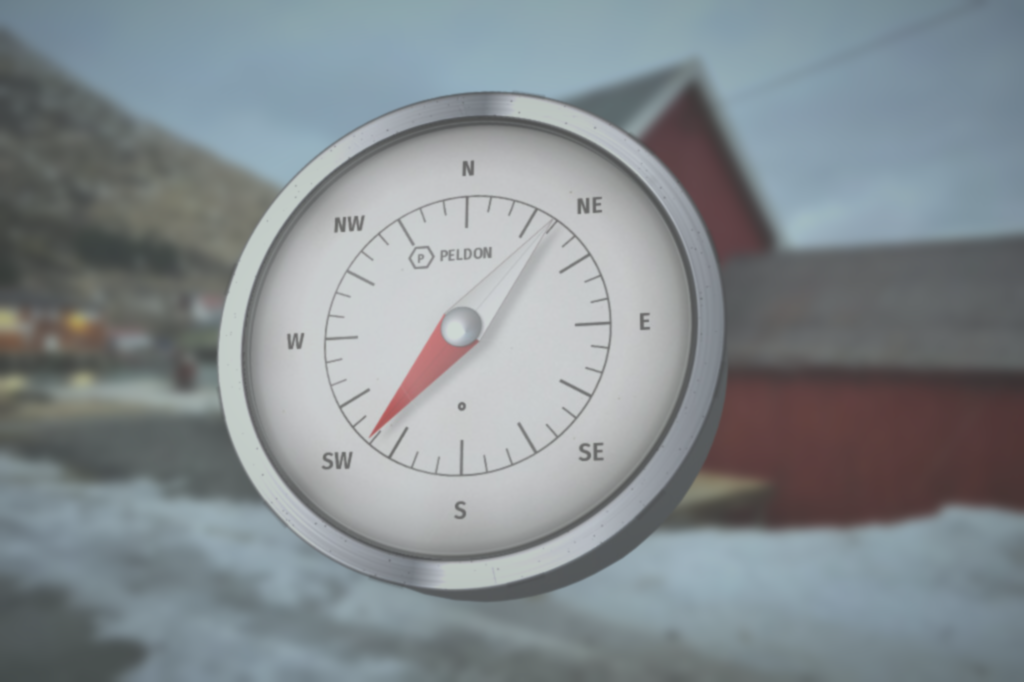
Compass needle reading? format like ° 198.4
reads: ° 220
